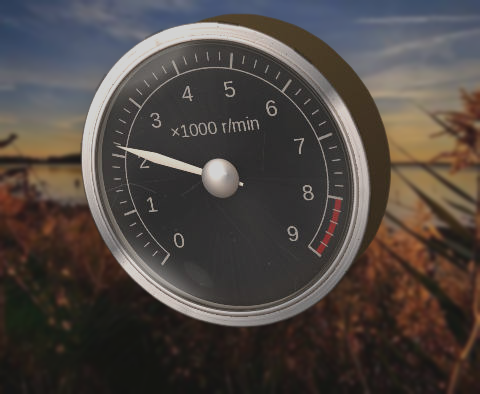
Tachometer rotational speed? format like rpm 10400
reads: rpm 2200
